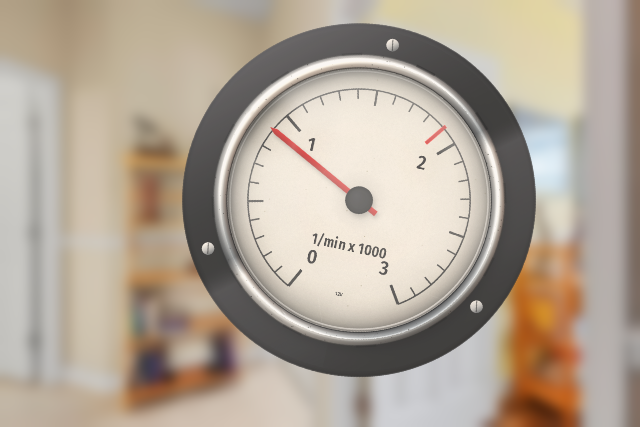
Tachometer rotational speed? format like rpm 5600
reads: rpm 900
